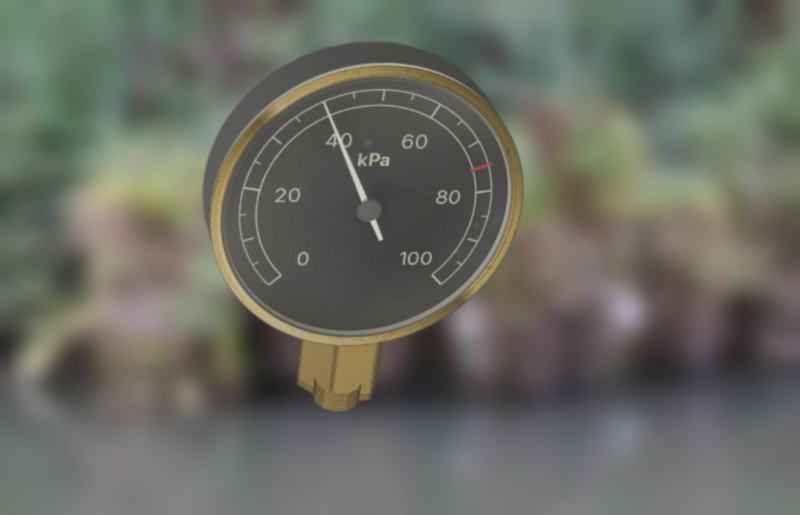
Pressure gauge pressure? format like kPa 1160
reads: kPa 40
